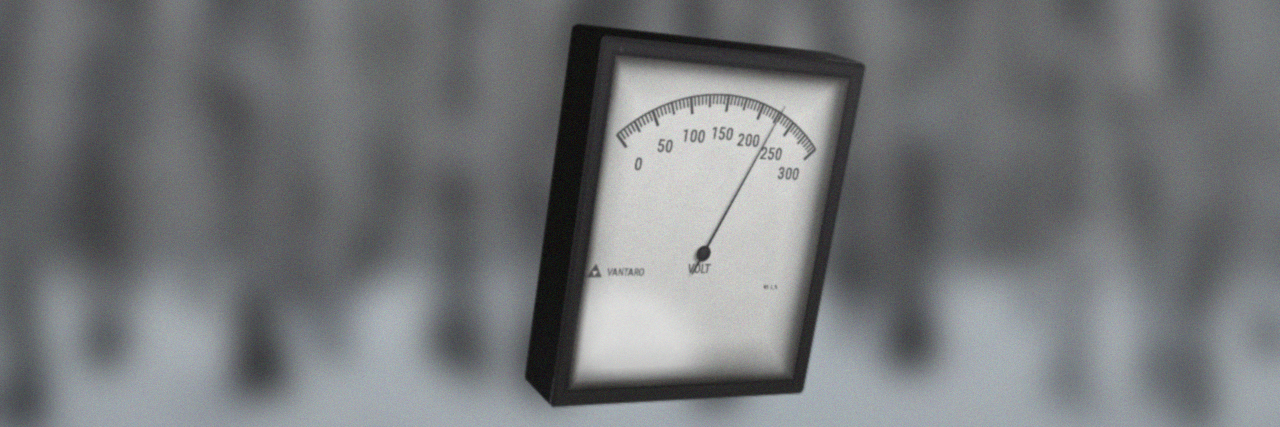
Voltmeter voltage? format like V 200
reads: V 225
